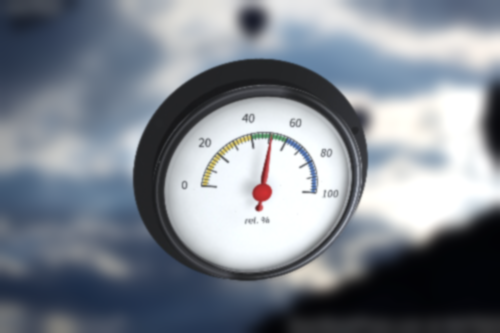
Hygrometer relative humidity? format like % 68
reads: % 50
